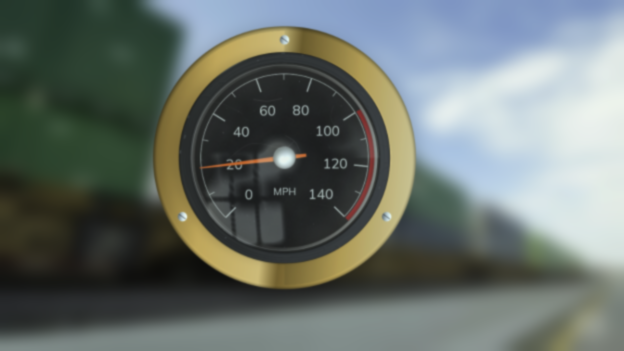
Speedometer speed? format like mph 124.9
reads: mph 20
